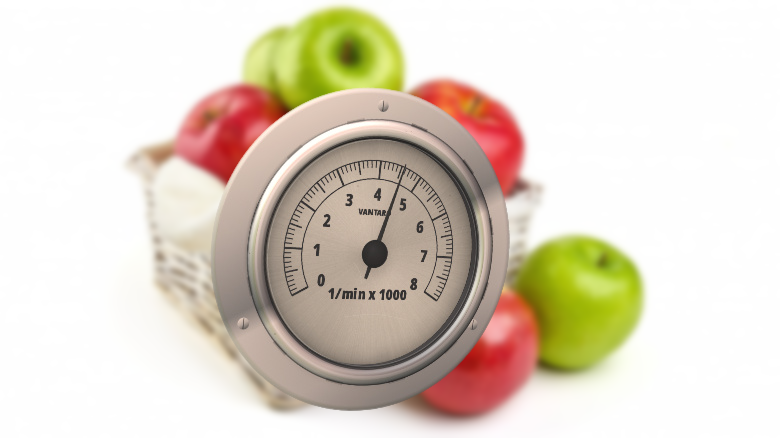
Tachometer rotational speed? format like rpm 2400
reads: rpm 4500
